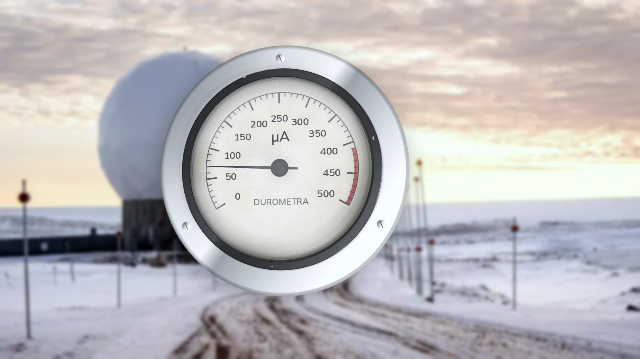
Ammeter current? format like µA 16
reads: µA 70
